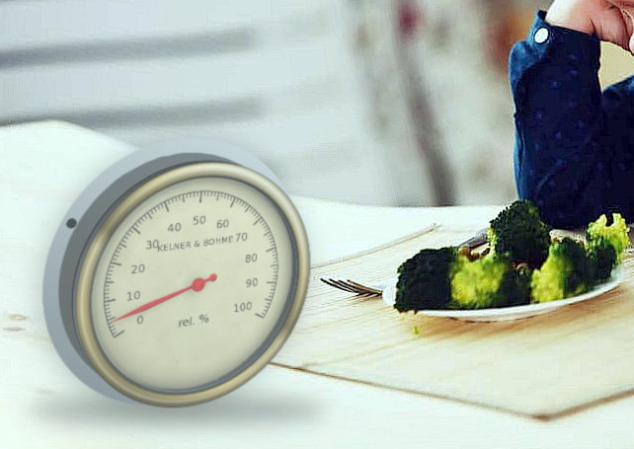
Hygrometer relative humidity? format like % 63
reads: % 5
